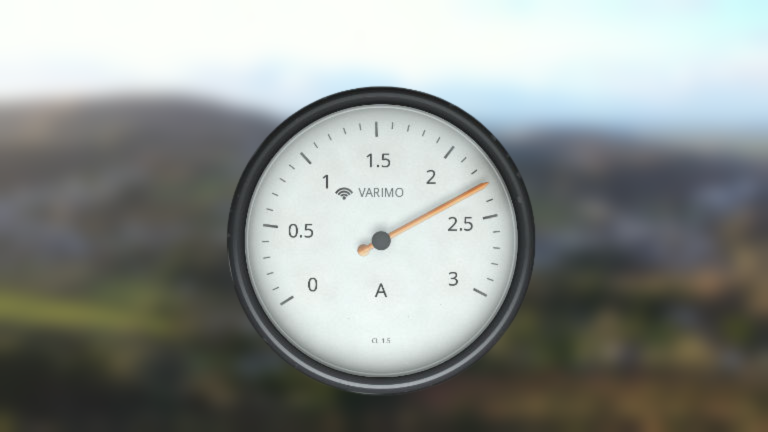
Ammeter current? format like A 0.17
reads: A 2.3
